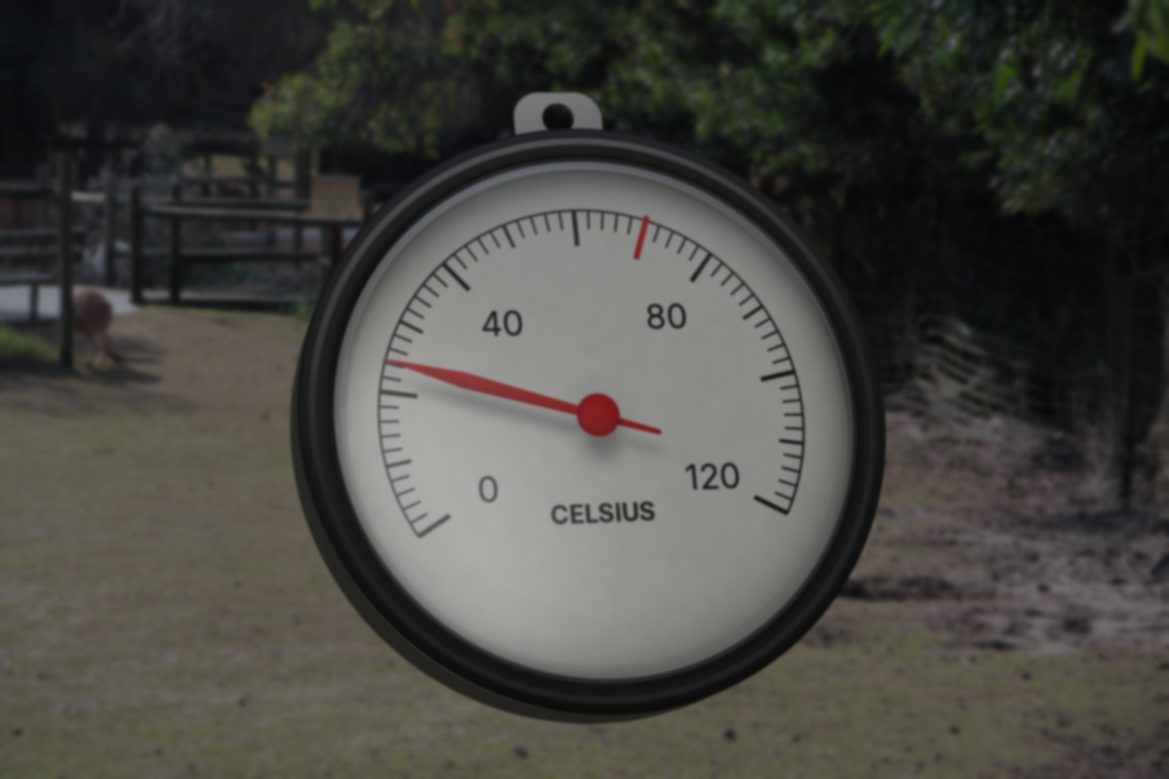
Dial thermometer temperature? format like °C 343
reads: °C 24
